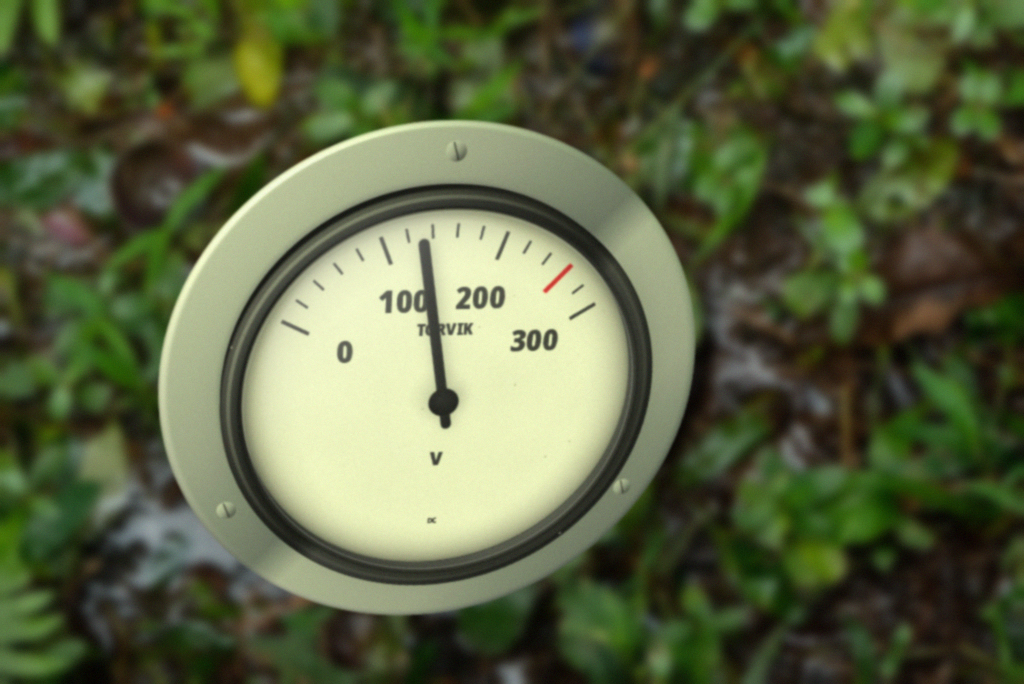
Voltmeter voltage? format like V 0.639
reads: V 130
